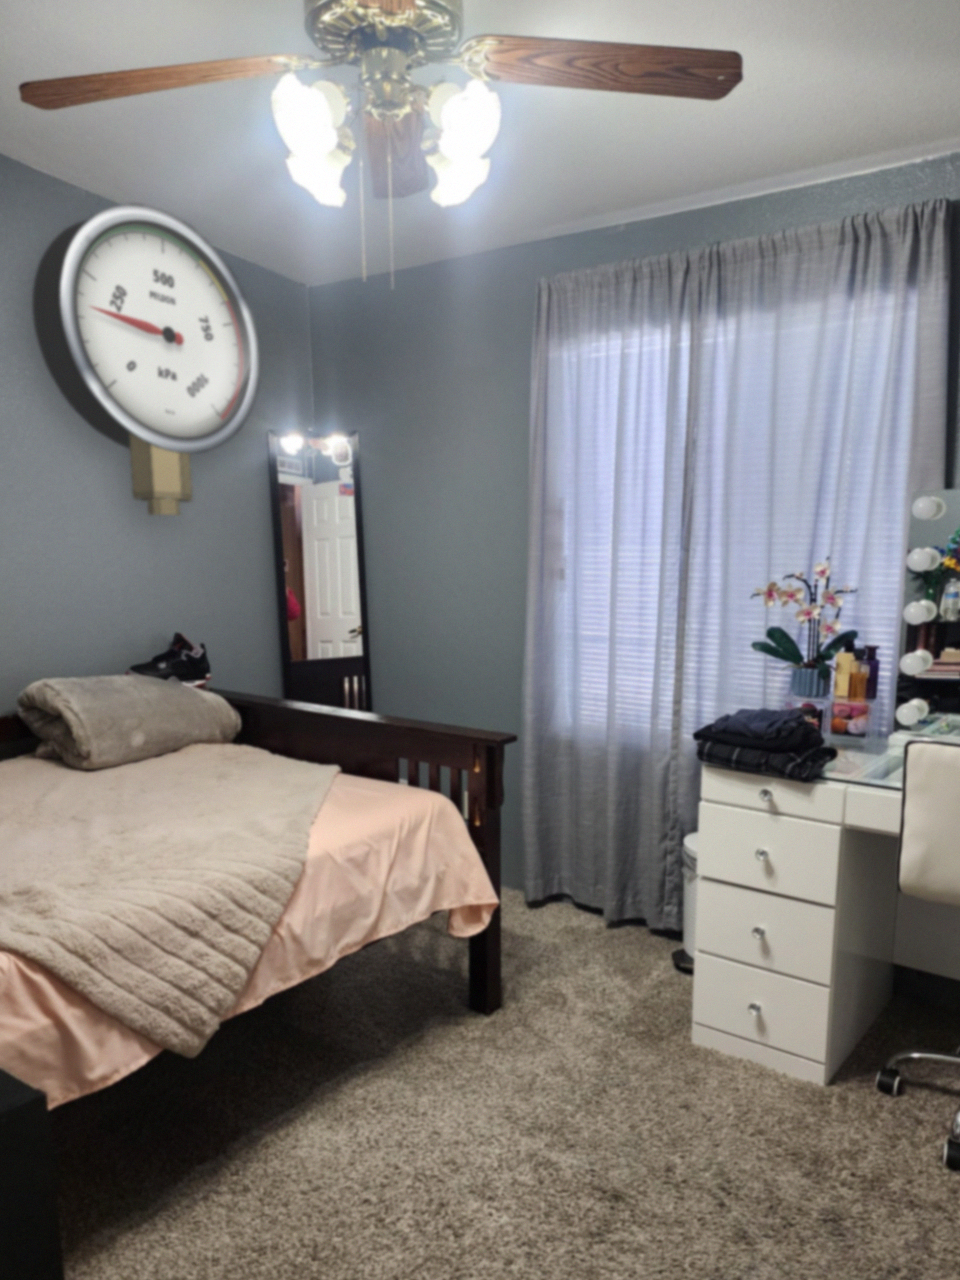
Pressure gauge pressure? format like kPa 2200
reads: kPa 175
